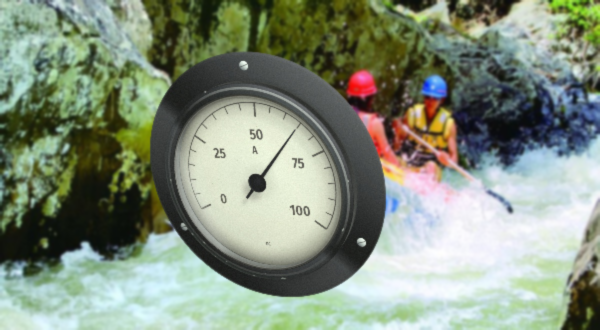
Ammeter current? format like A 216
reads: A 65
